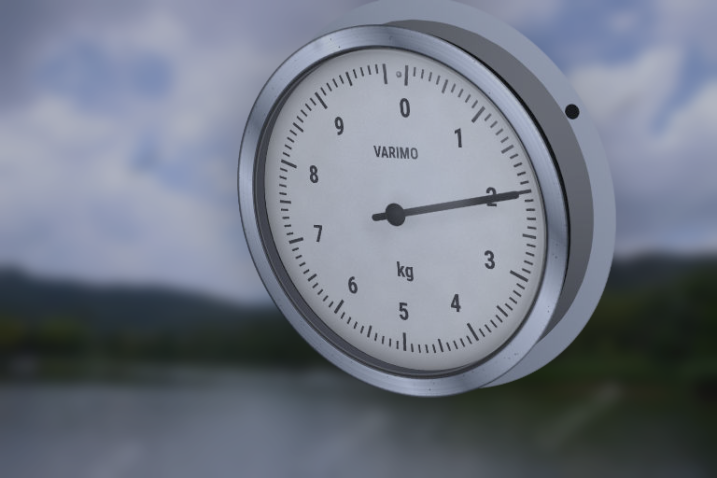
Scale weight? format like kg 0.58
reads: kg 2
